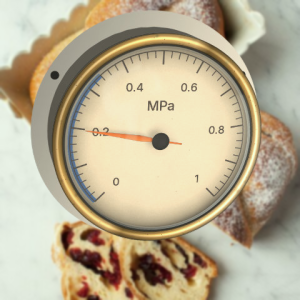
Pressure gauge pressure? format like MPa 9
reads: MPa 0.2
